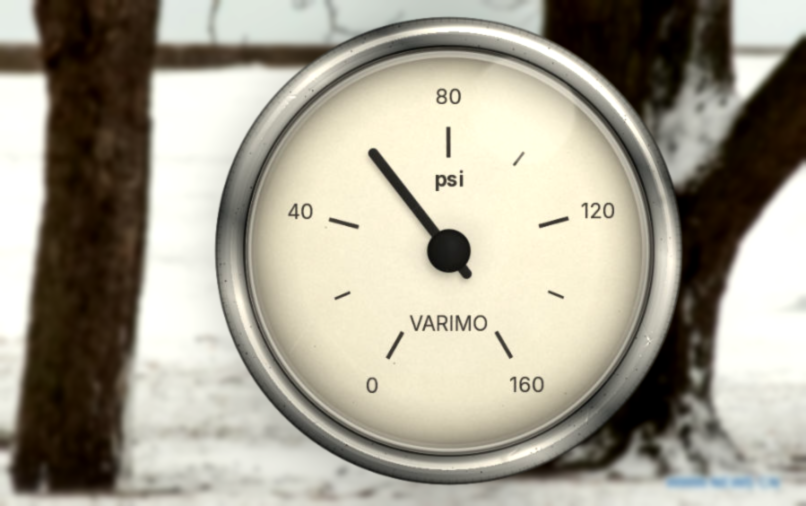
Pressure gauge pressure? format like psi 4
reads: psi 60
